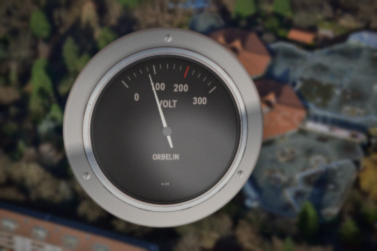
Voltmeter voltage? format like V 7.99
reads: V 80
